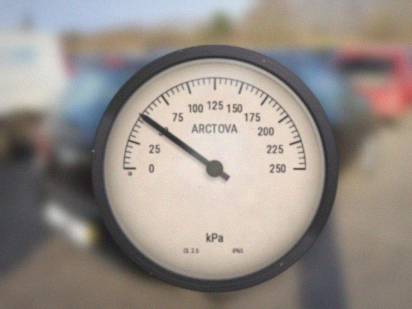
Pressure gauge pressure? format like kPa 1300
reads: kPa 50
